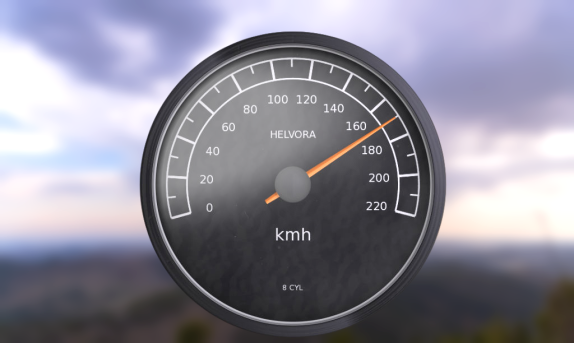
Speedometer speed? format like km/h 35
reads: km/h 170
